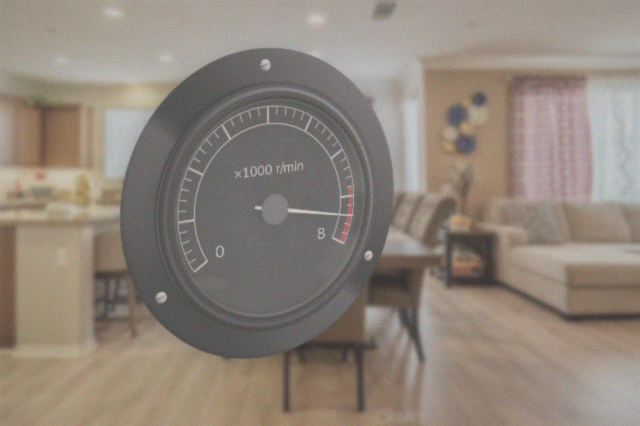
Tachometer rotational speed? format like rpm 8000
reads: rpm 7400
